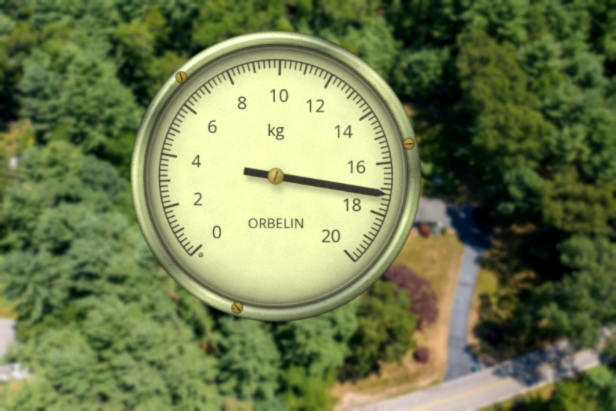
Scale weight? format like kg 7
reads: kg 17.2
